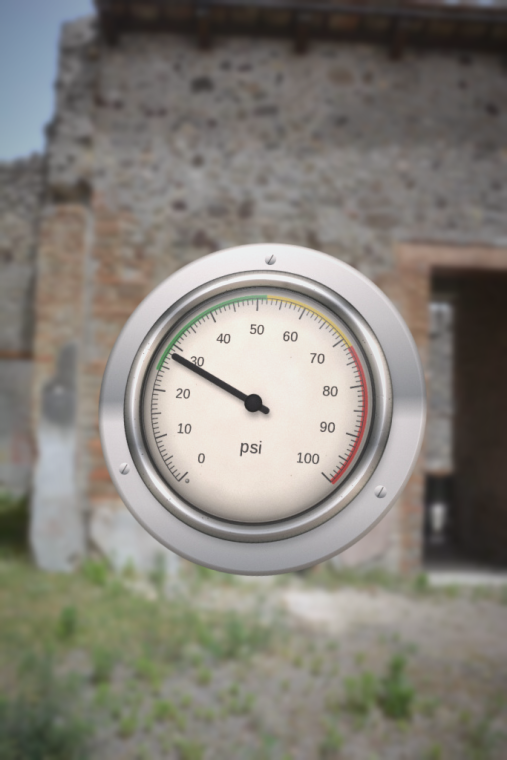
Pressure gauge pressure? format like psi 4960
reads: psi 28
